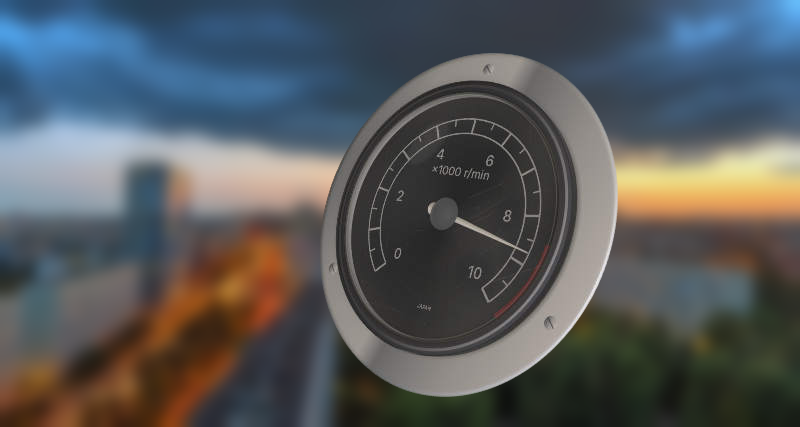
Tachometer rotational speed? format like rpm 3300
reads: rpm 8750
